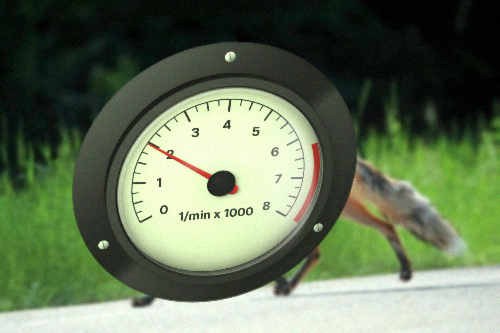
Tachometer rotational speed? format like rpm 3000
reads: rpm 2000
